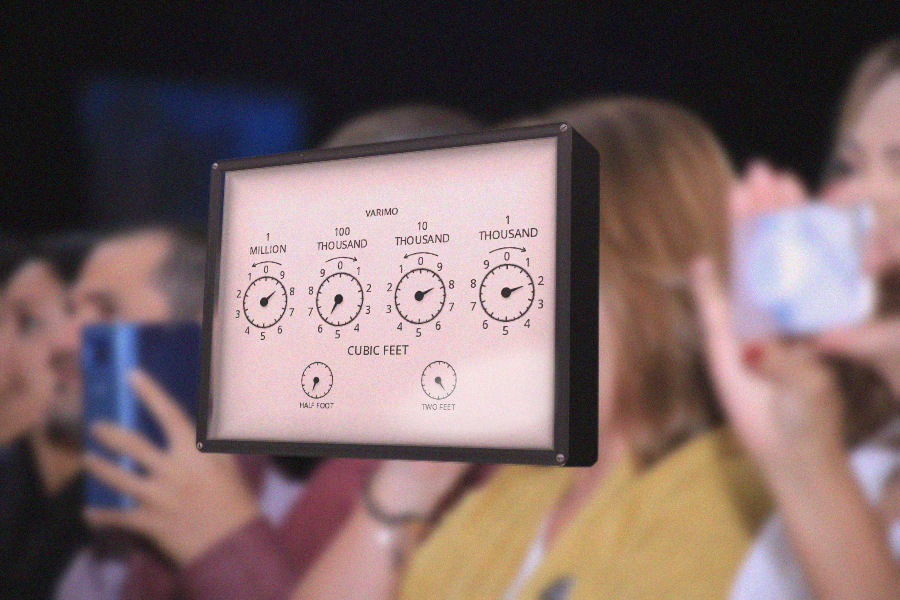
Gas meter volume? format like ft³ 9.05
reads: ft³ 858200
